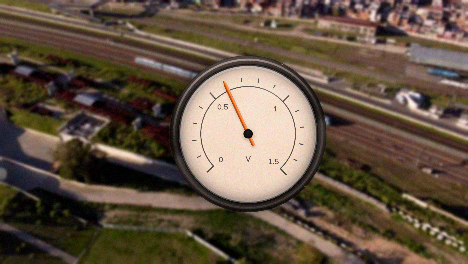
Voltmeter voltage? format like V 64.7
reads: V 0.6
